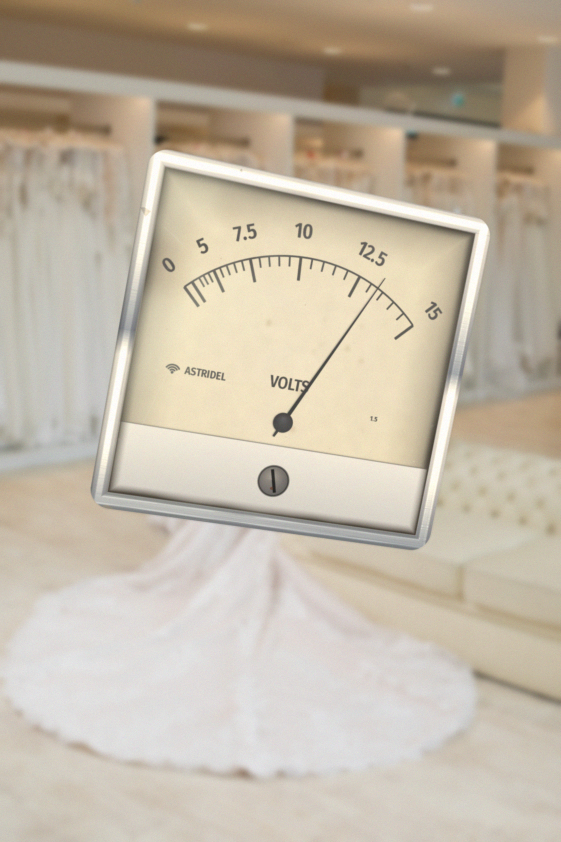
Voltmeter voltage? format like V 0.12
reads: V 13.25
